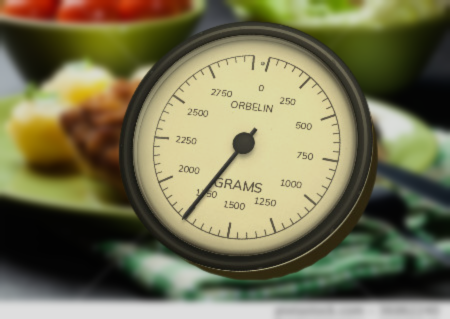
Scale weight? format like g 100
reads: g 1750
